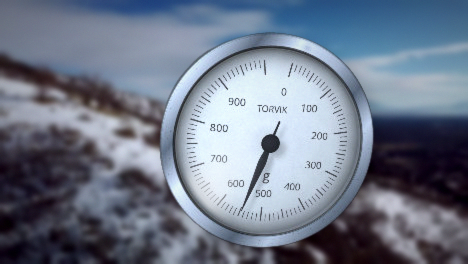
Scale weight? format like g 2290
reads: g 550
